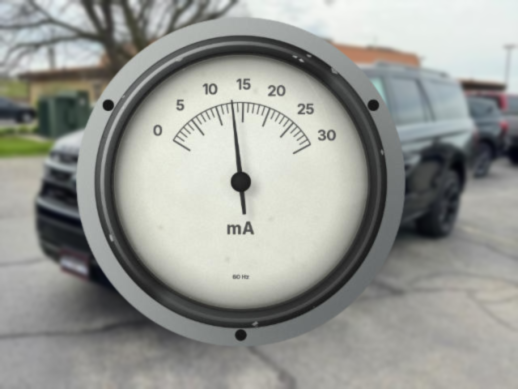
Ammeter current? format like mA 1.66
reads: mA 13
